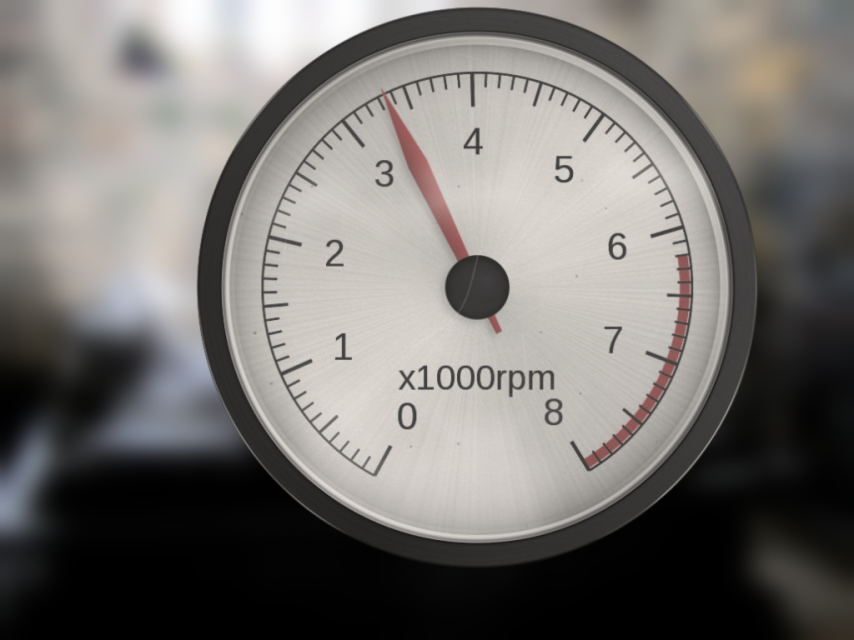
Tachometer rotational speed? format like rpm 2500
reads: rpm 3350
